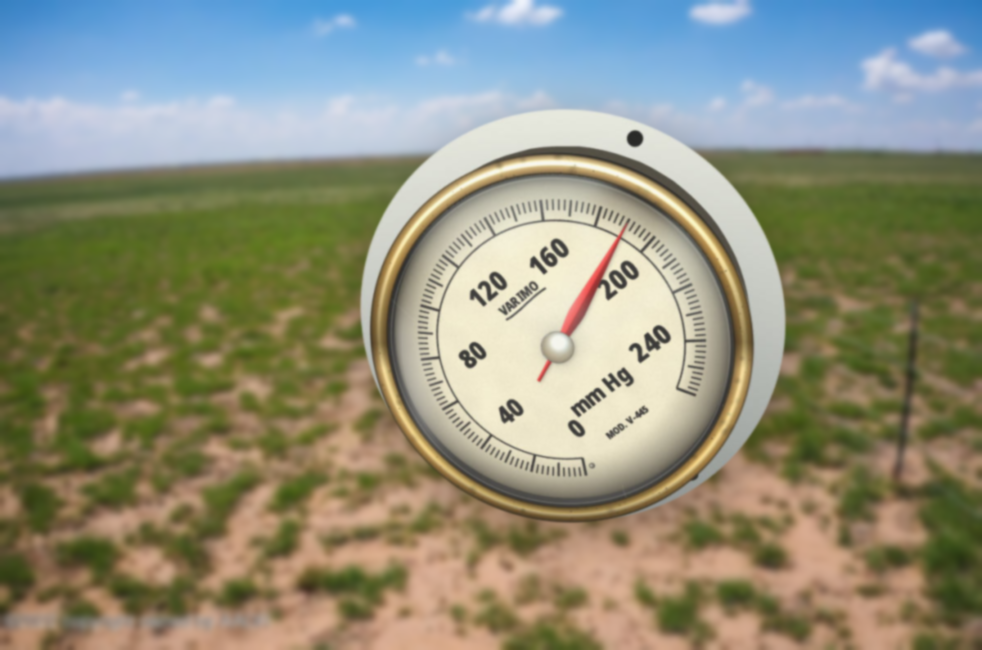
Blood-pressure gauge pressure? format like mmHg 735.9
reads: mmHg 190
